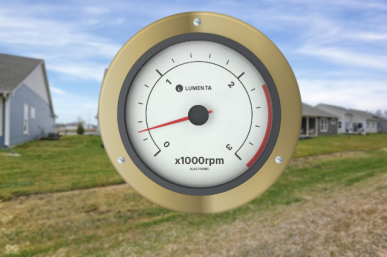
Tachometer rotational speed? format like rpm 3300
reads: rpm 300
